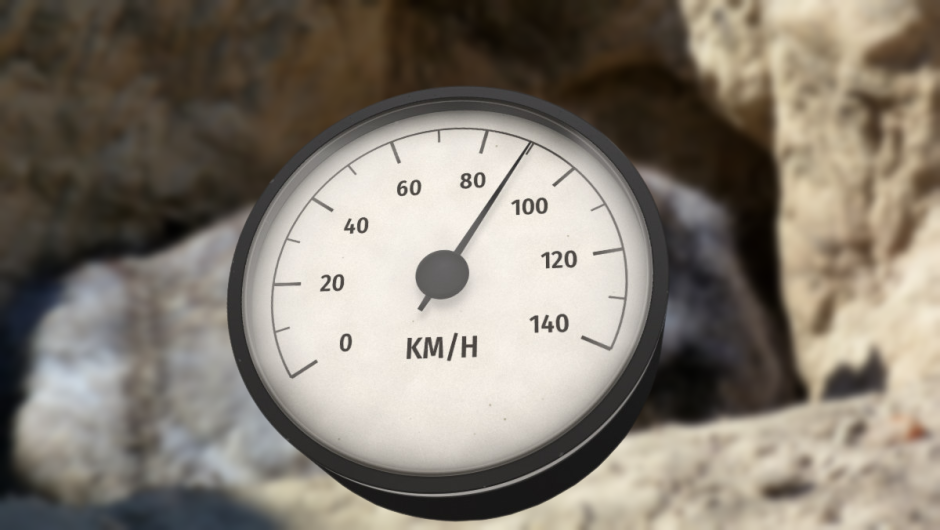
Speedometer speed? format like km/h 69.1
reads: km/h 90
